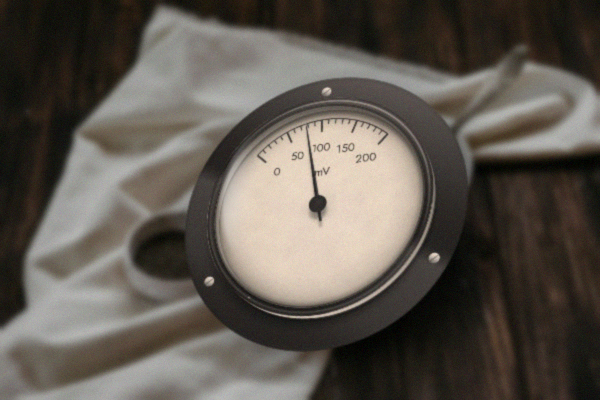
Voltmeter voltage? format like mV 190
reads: mV 80
